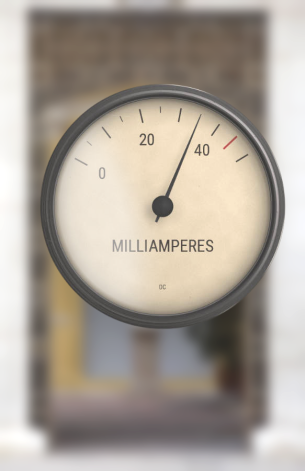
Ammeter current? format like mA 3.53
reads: mA 35
